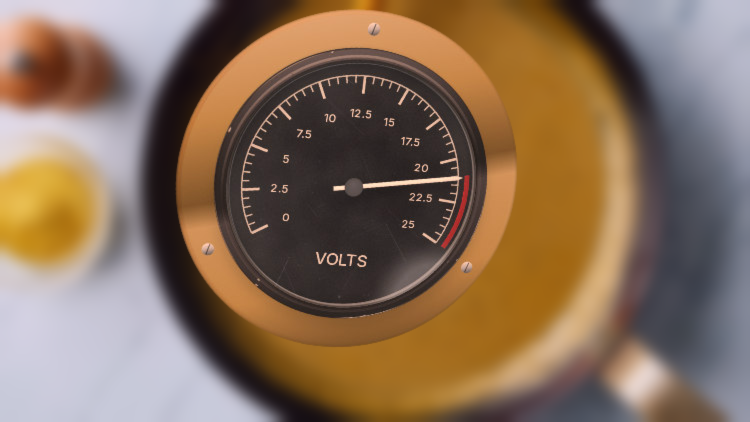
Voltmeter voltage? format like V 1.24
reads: V 21
